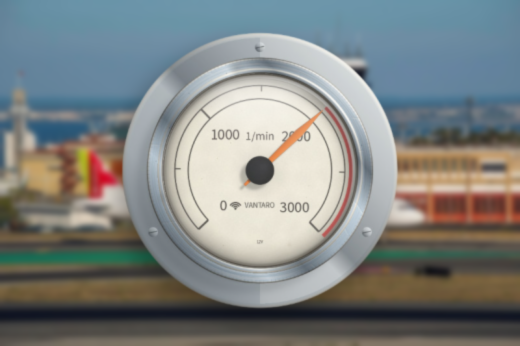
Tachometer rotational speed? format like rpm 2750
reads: rpm 2000
